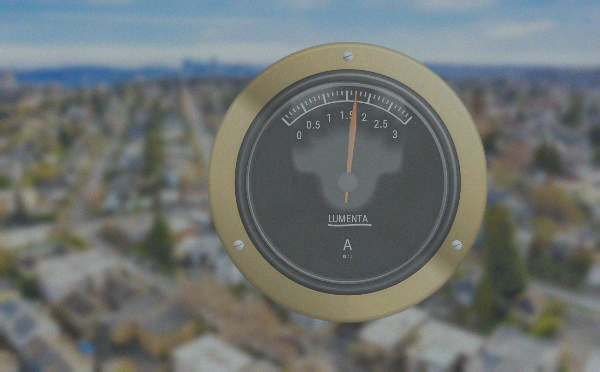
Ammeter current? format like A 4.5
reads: A 1.7
